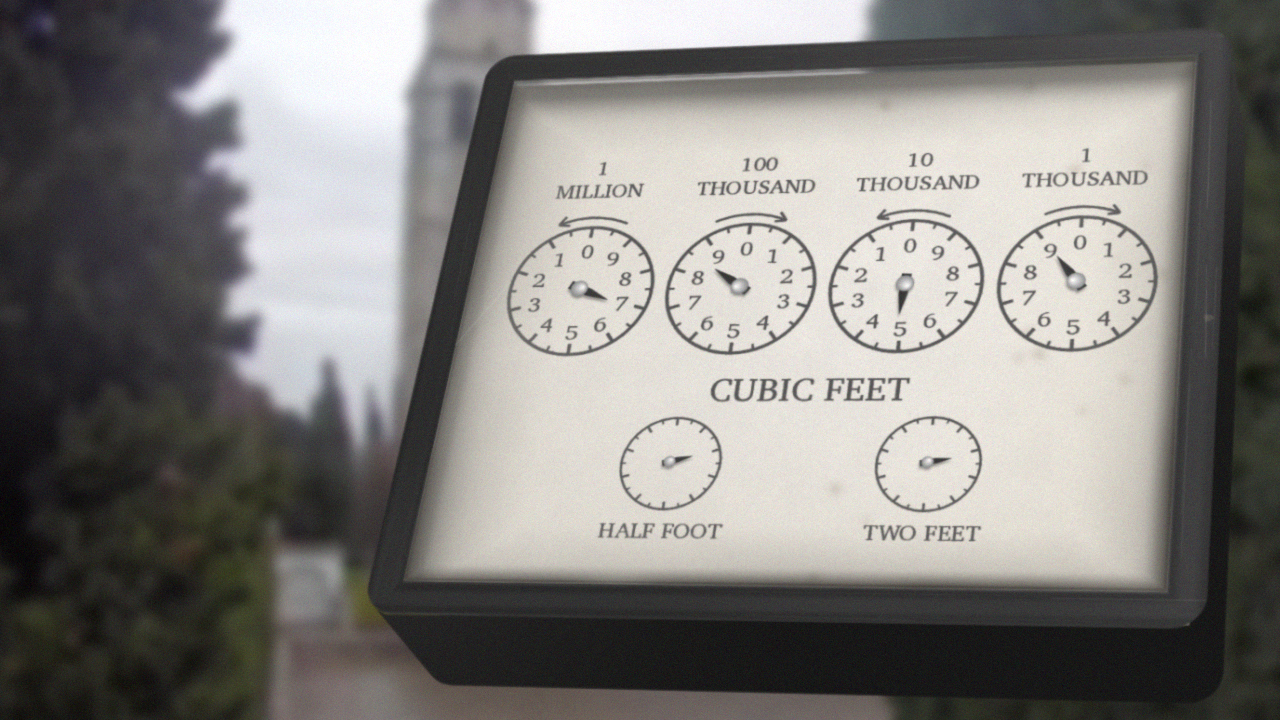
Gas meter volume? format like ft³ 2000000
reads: ft³ 684900
